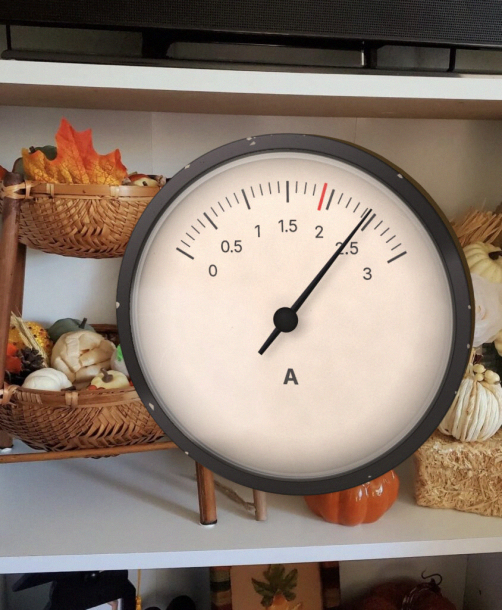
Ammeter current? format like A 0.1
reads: A 2.45
